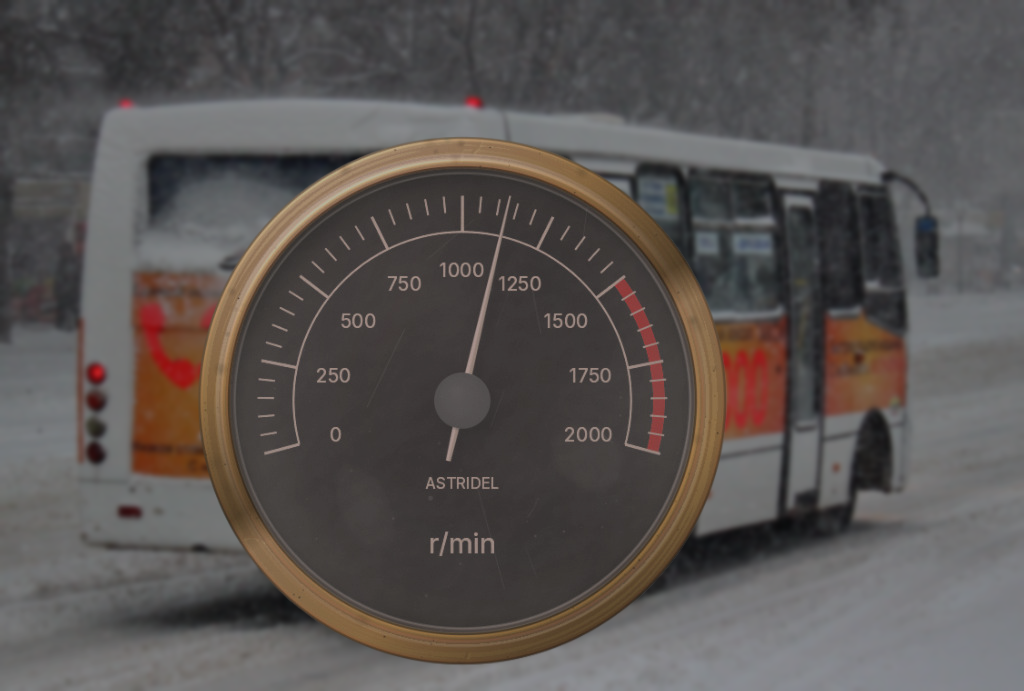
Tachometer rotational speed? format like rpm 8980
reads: rpm 1125
